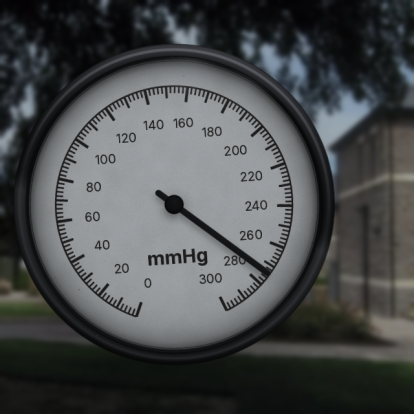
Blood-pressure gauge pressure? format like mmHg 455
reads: mmHg 274
